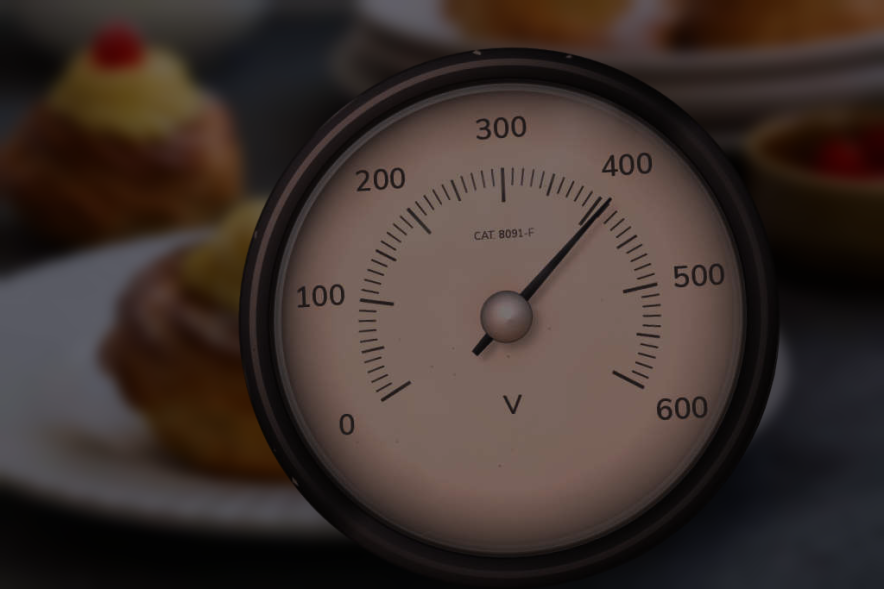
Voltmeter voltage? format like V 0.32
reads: V 410
